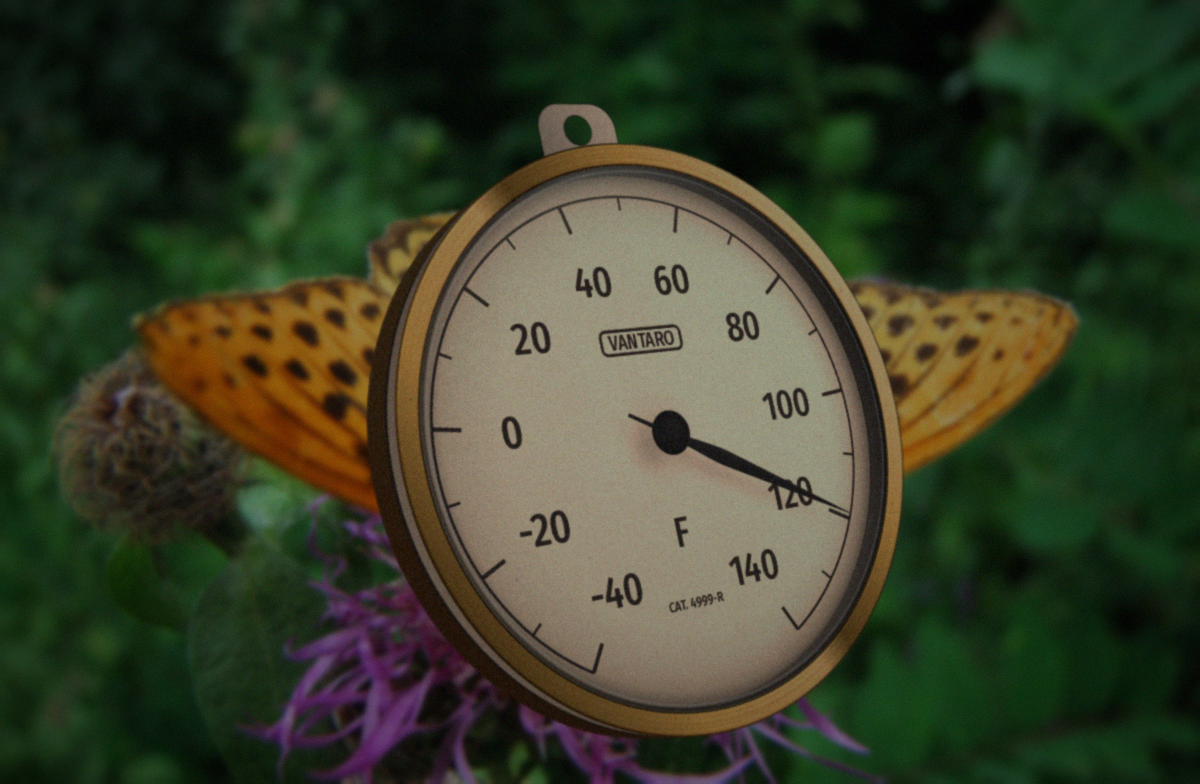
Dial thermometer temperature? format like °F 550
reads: °F 120
